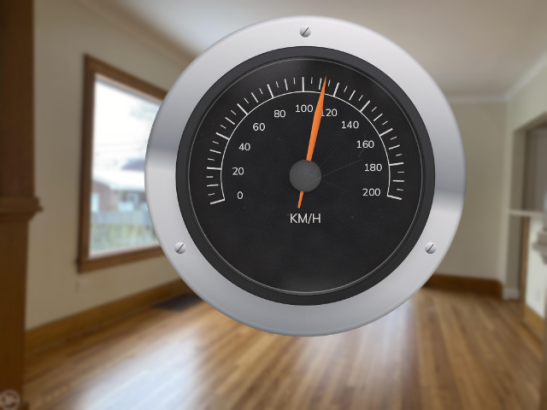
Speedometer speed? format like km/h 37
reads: km/h 112.5
